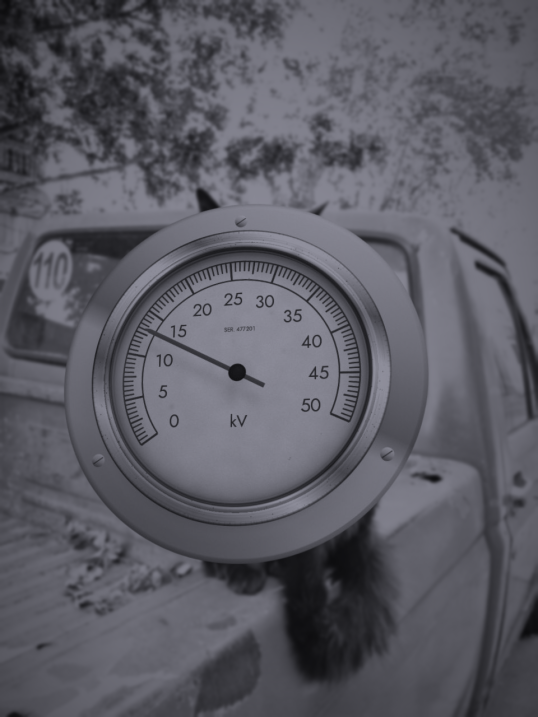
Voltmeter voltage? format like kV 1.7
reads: kV 13
